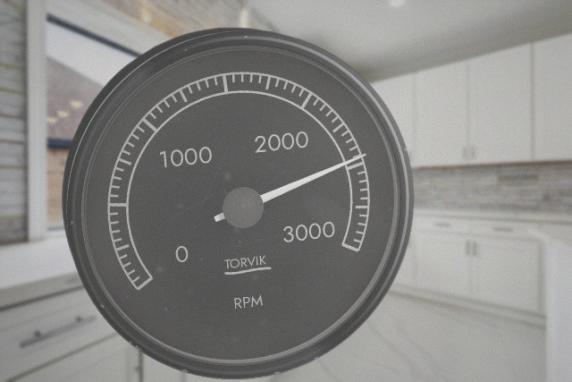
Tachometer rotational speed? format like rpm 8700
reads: rpm 2450
